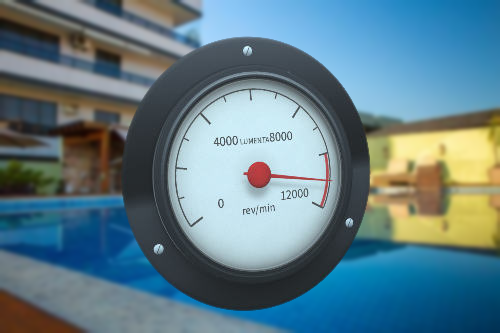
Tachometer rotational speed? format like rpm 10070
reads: rpm 11000
